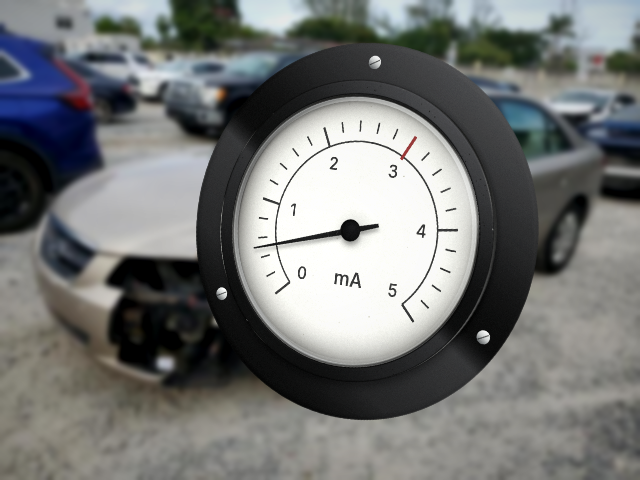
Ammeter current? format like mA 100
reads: mA 0.5
